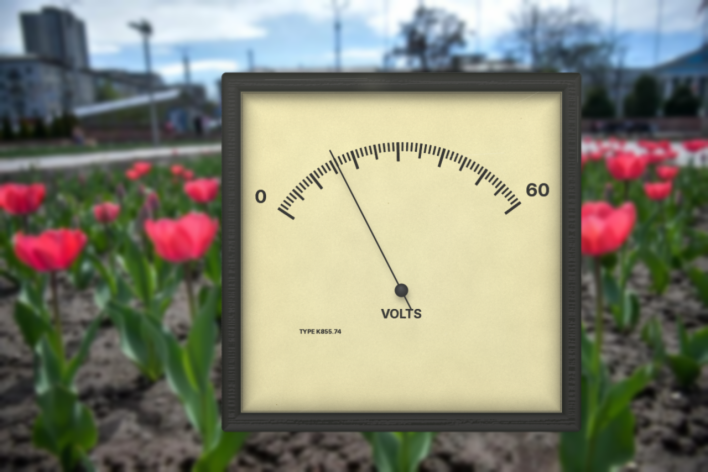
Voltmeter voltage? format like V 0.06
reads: V 16
